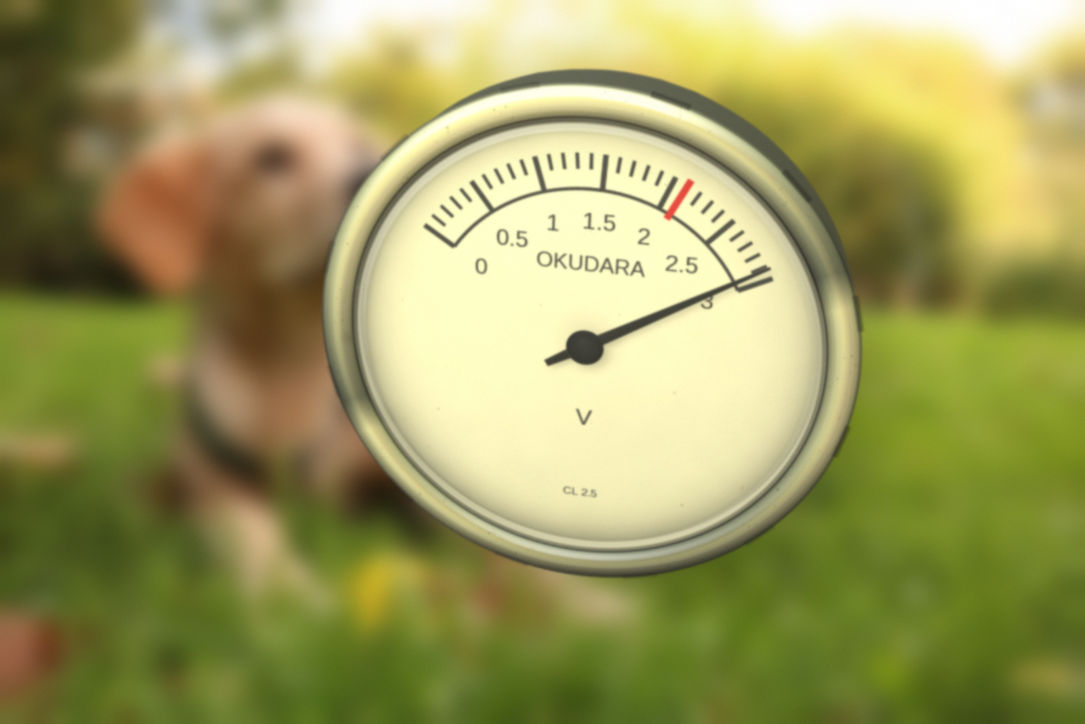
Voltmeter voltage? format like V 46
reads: V 2.9
